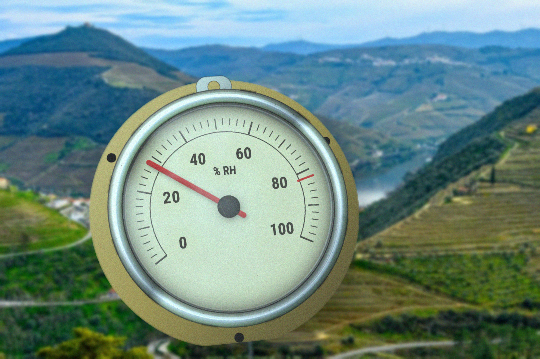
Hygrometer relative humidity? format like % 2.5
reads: % 28
